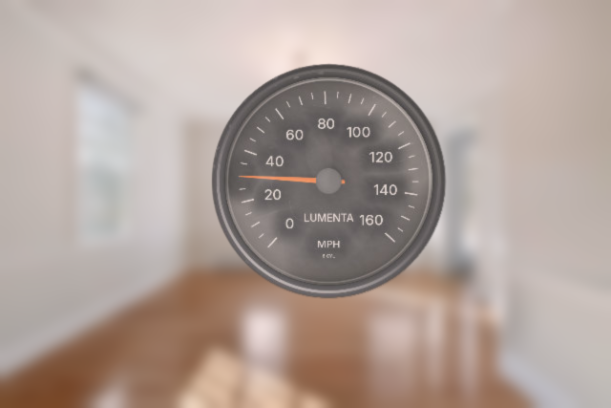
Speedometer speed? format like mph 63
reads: mph 30
